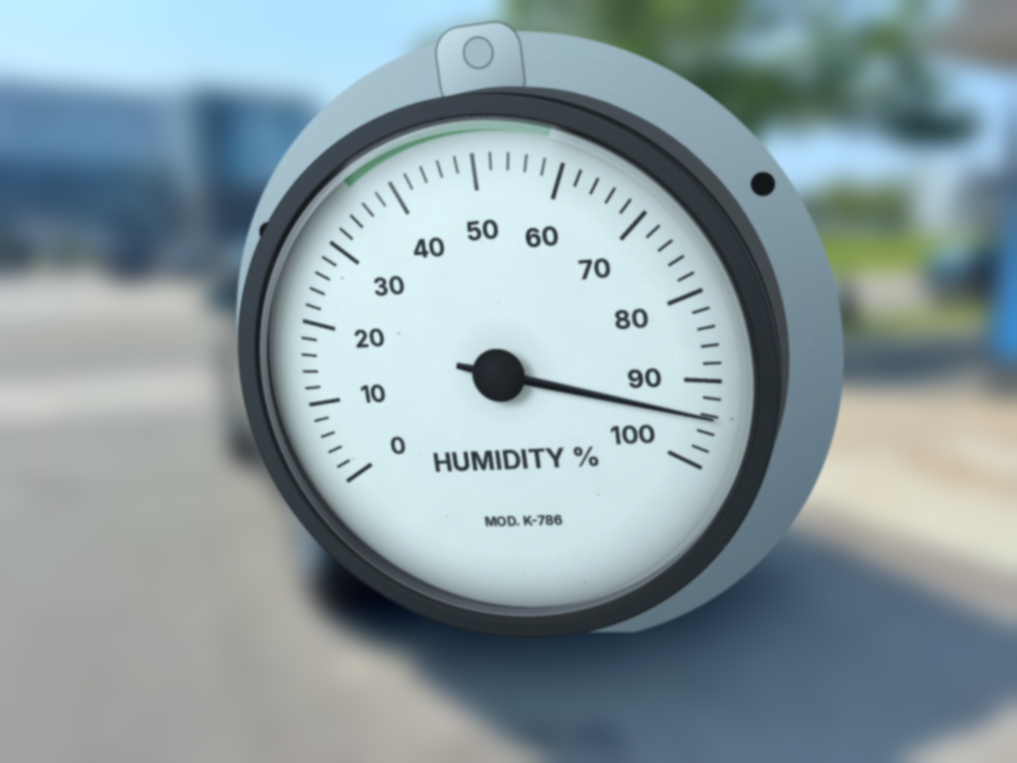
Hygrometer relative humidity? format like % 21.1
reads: % 94
